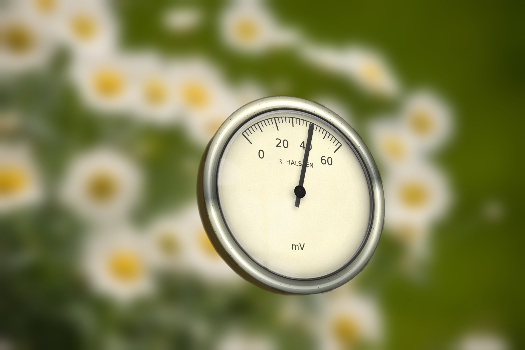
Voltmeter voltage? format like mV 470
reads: mV 40
